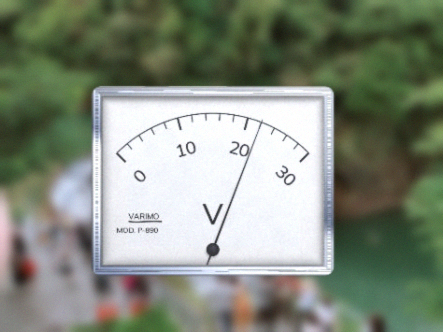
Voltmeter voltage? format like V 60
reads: V 22
